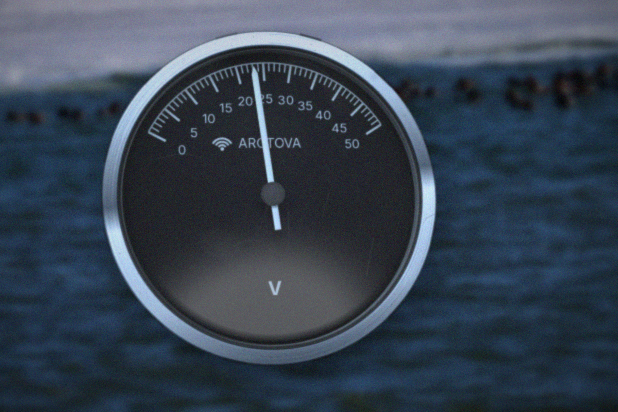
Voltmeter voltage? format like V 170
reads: V 23
